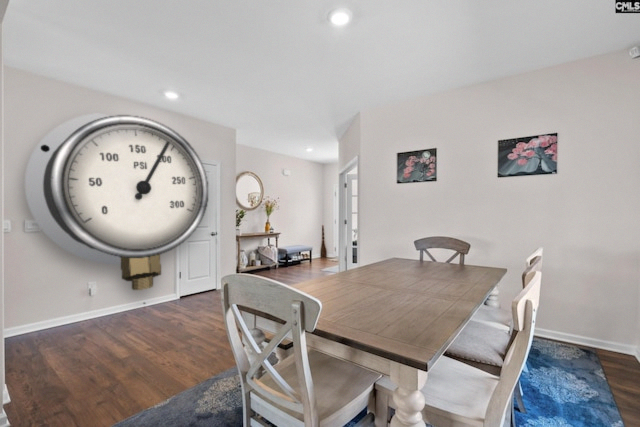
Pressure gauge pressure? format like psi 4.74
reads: psi 190
